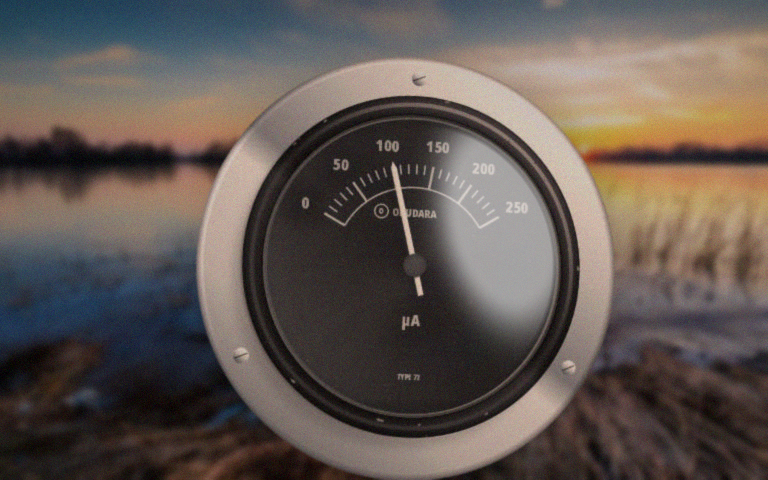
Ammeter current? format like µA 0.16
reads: µA 100
